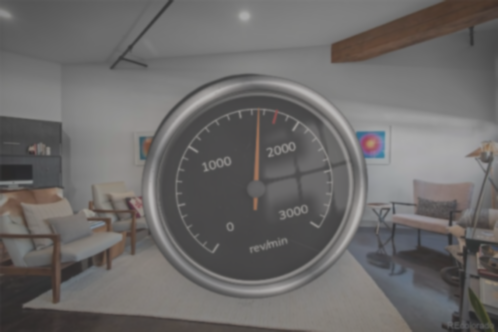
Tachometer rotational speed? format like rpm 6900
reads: rpm 1650
